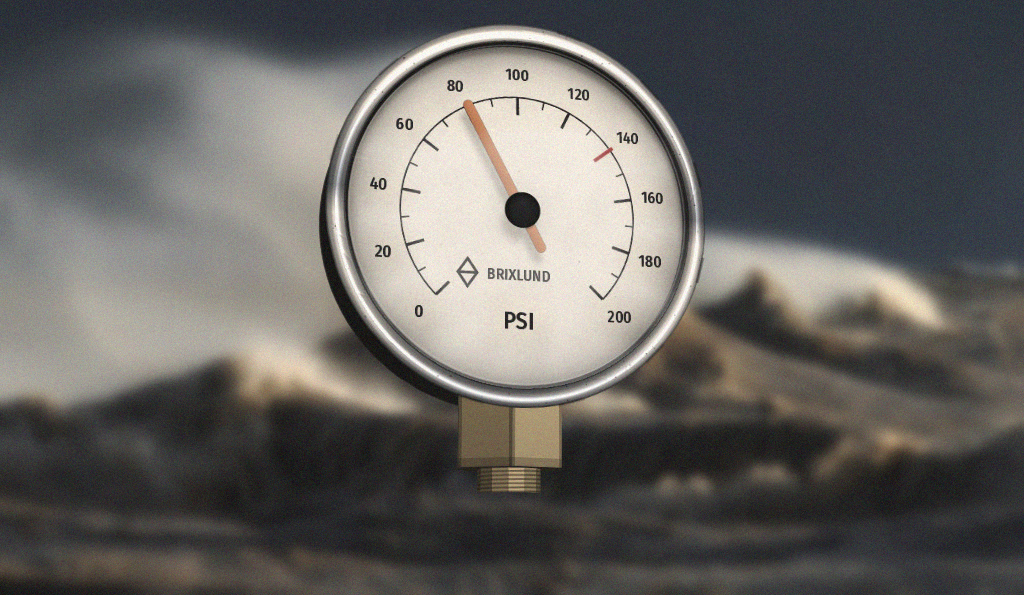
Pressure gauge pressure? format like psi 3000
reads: psi 80
